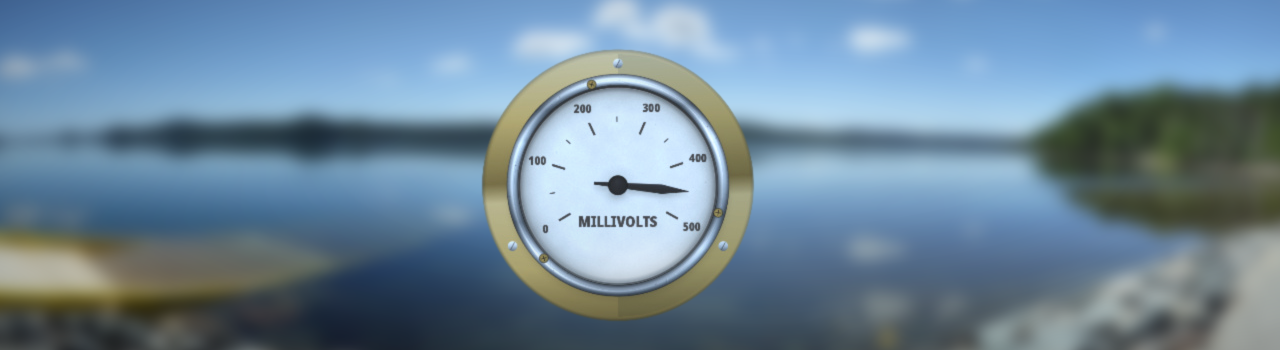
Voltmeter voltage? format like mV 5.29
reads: mV 450
